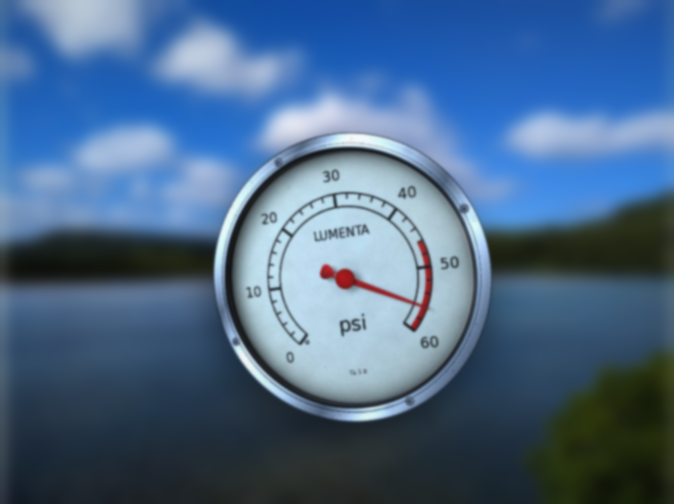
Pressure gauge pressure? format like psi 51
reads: psi 56
